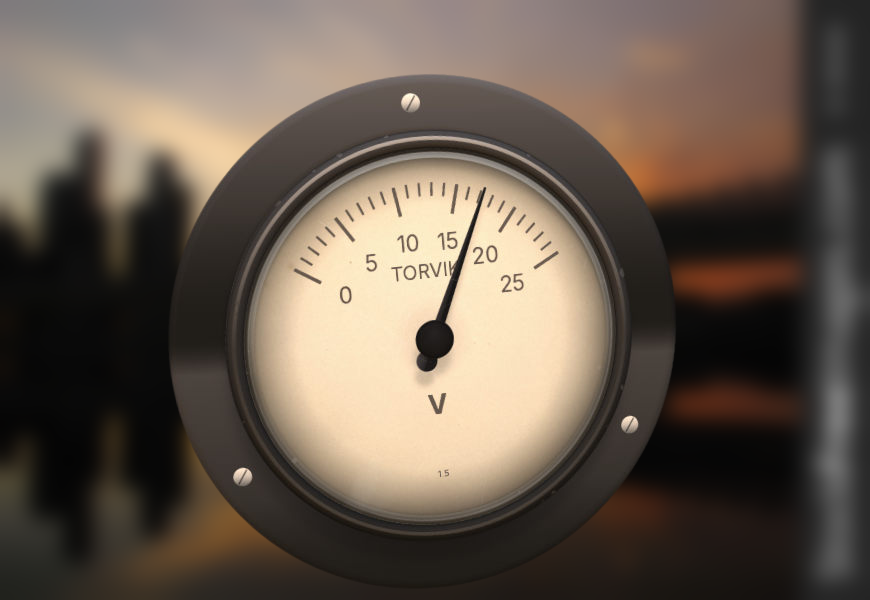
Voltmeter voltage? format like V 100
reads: V 17
